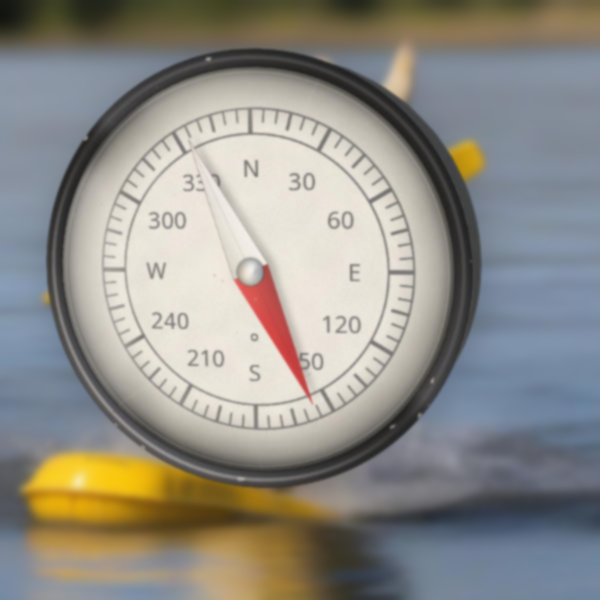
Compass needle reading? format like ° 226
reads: ° 155
